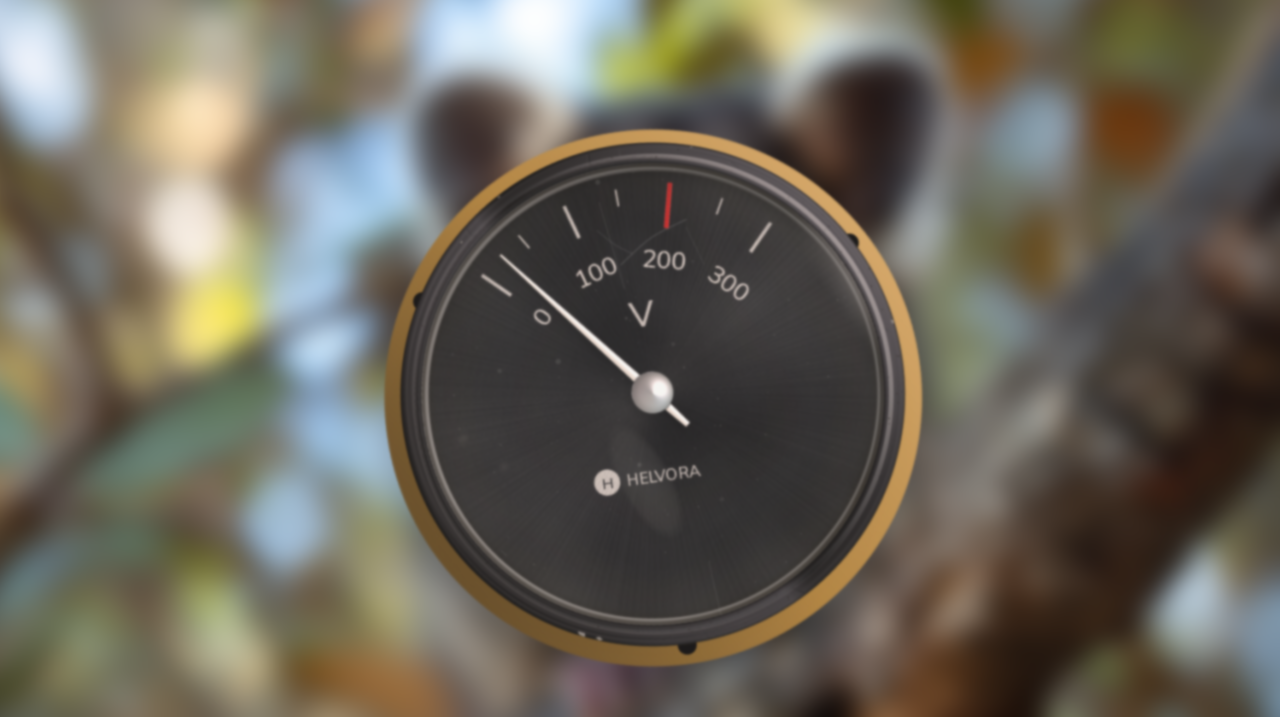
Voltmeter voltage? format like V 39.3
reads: V 25
